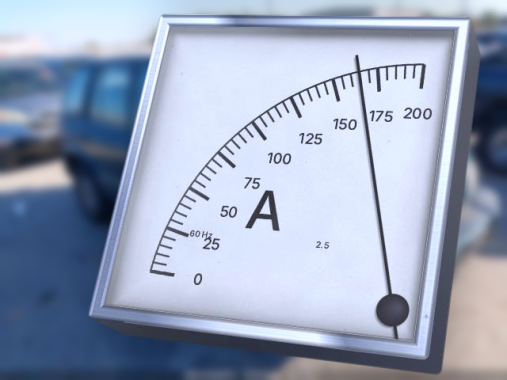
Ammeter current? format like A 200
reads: A 165
